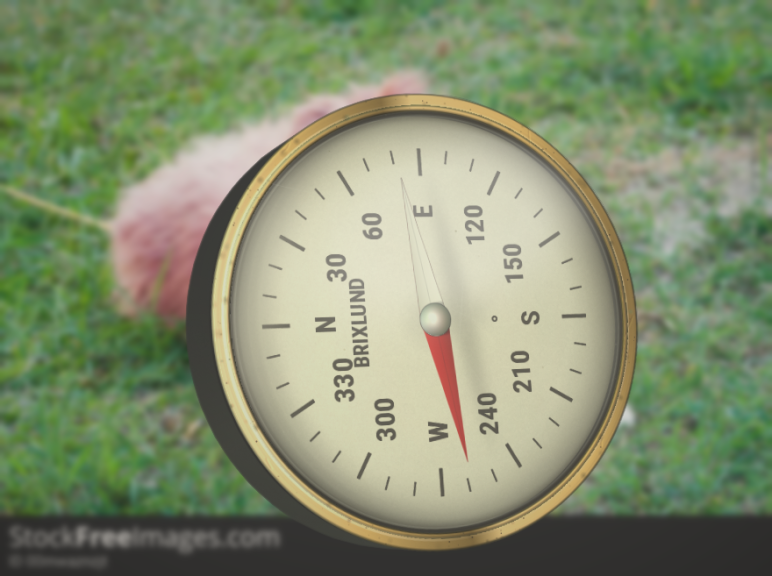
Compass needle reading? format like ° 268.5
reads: ° 260
